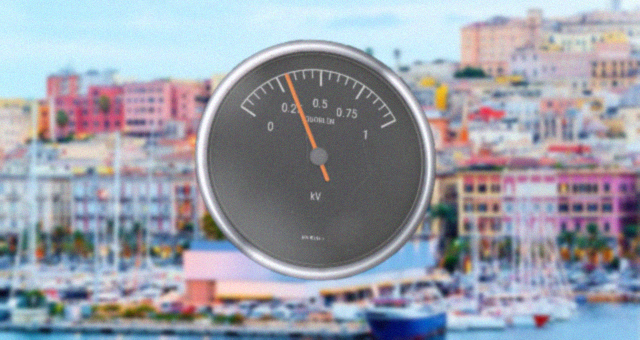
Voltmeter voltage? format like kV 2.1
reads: kV 0.3
